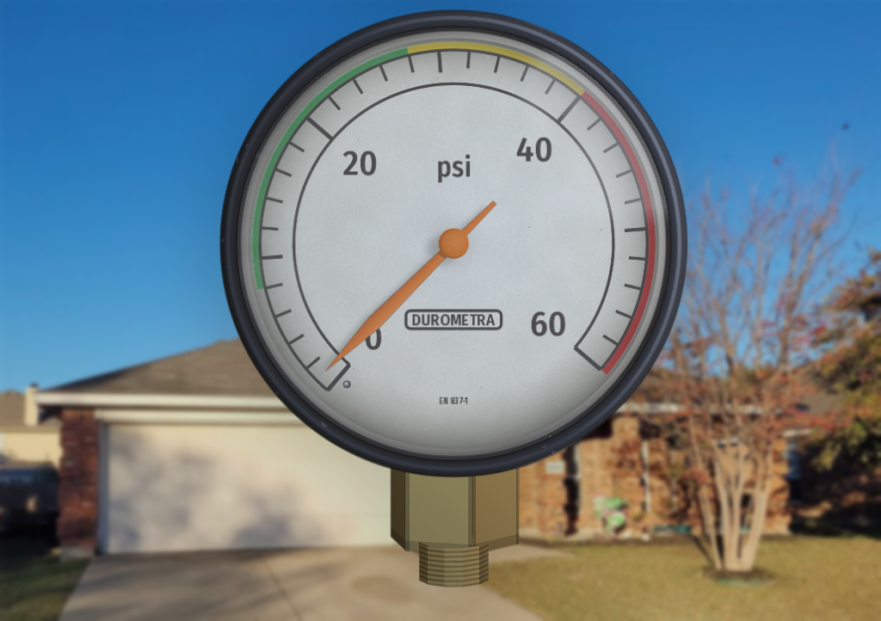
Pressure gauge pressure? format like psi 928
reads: psi 1
